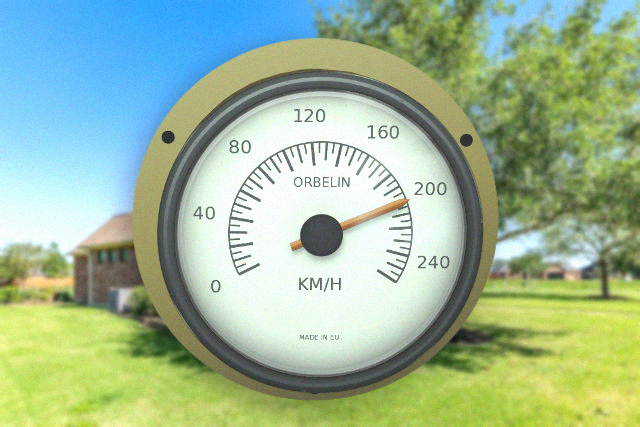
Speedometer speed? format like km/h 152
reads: km/h 200
